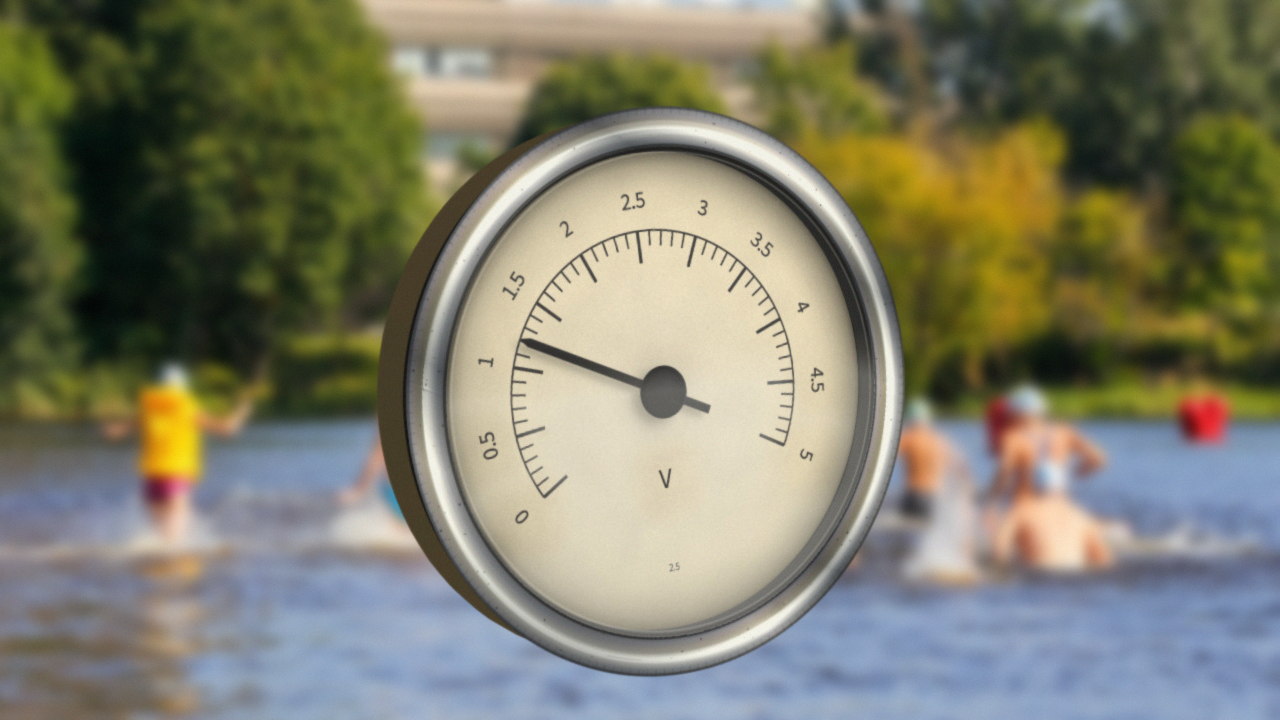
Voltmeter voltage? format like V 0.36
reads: V 1.2
